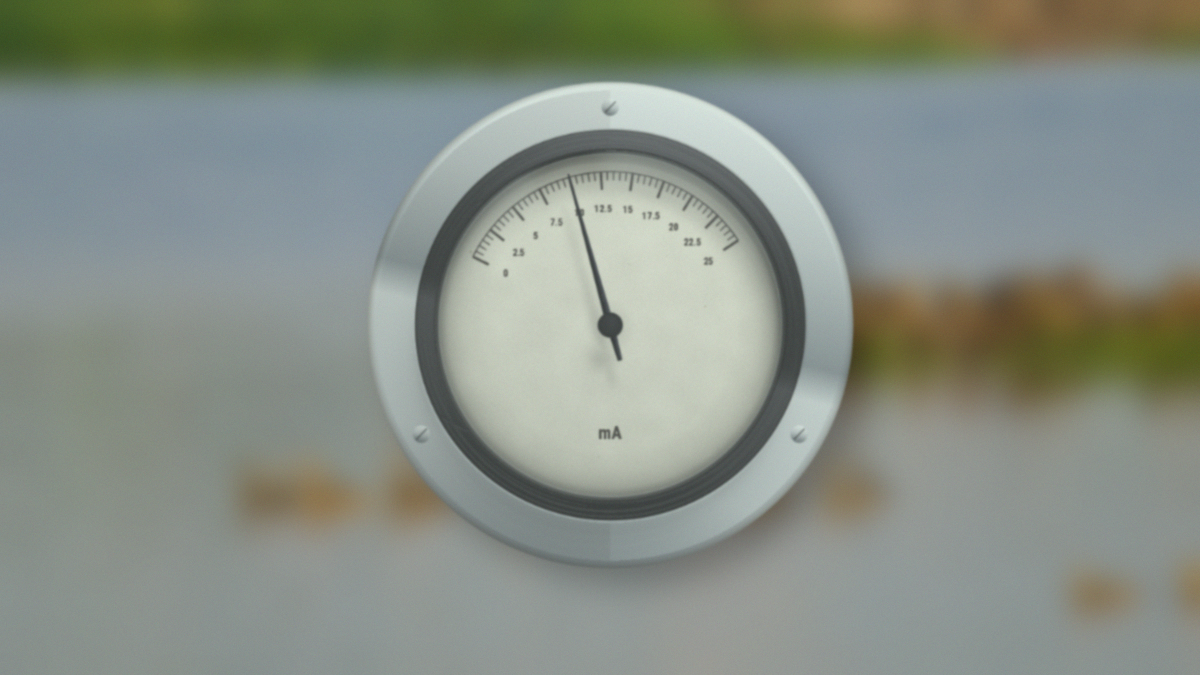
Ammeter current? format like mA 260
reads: mA 10
